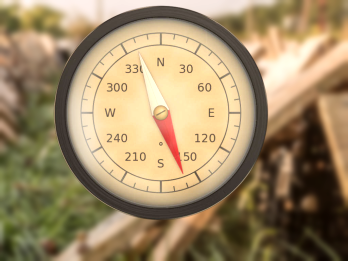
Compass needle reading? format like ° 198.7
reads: ° 160
